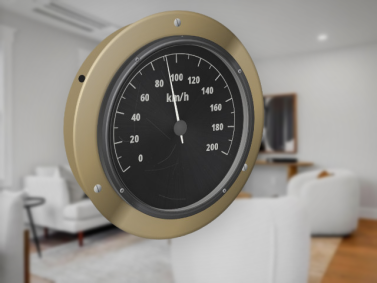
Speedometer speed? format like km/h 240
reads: km/h 90
